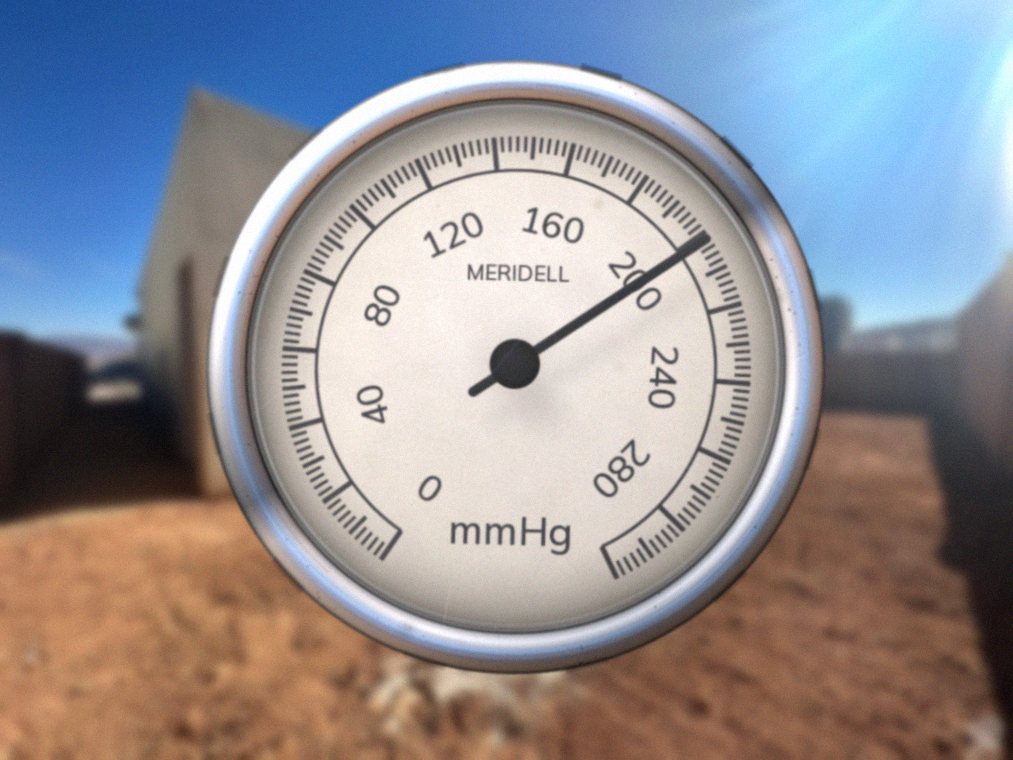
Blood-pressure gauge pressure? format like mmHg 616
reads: mmHg 202
